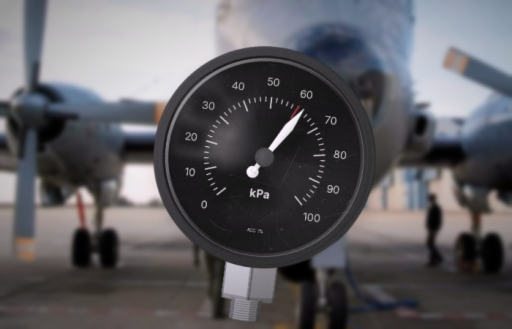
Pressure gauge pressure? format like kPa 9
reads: kPa 62
